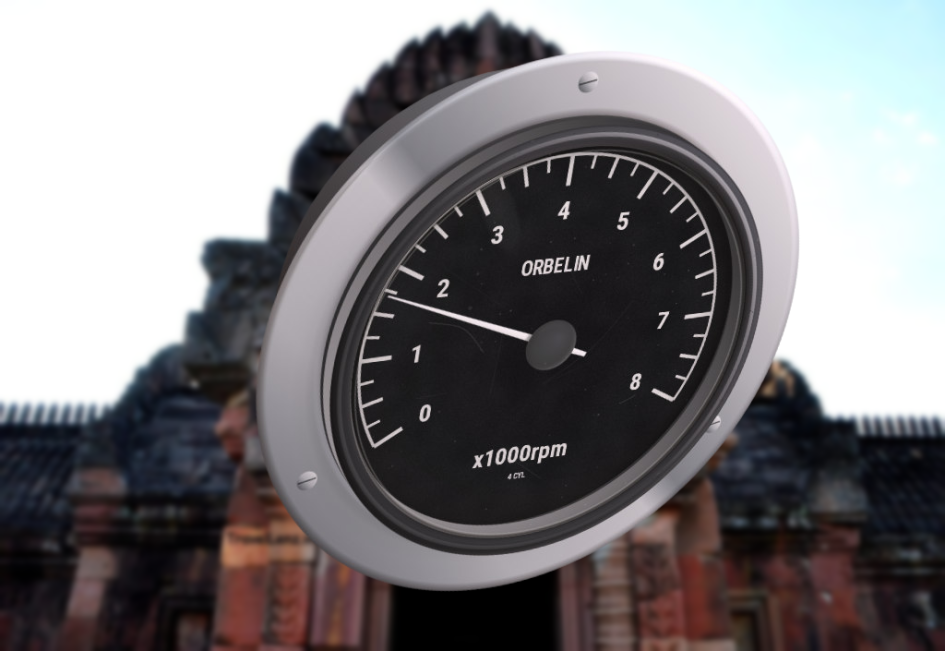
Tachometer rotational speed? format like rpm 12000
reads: rpm 1750
